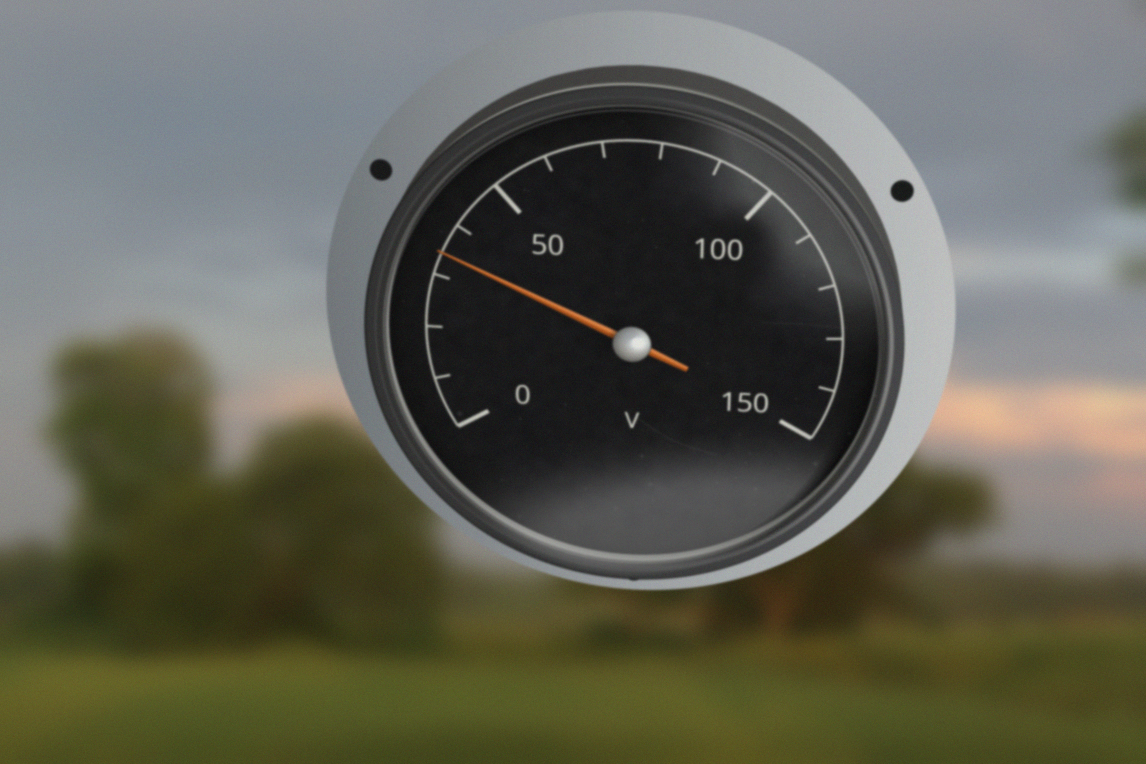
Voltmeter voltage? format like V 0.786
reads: V 35
